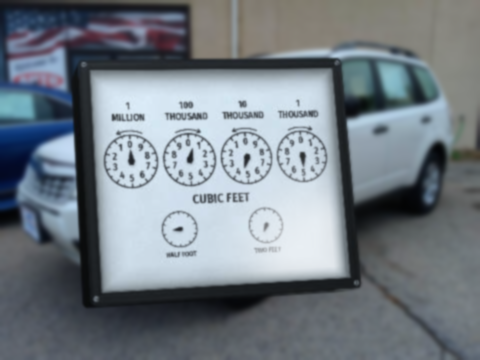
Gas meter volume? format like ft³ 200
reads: ft³ 4500
